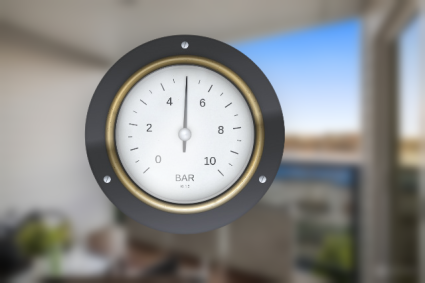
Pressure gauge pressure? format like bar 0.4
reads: bar 5
